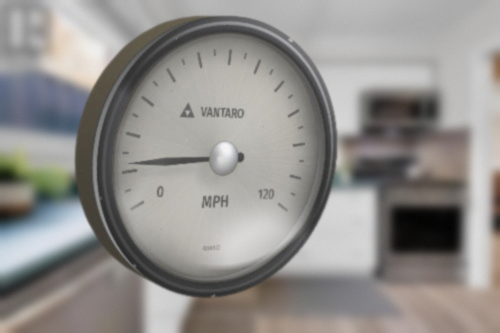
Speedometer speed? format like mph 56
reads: mph 12.5
